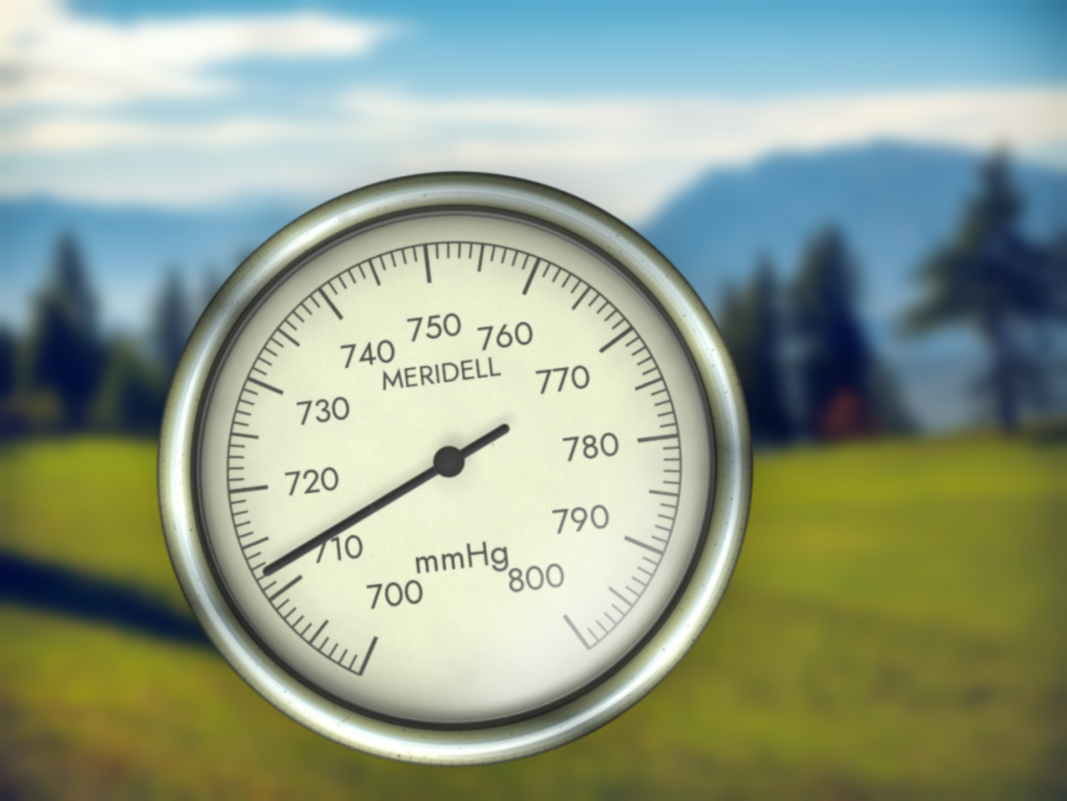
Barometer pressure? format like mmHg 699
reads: mmHg 712
